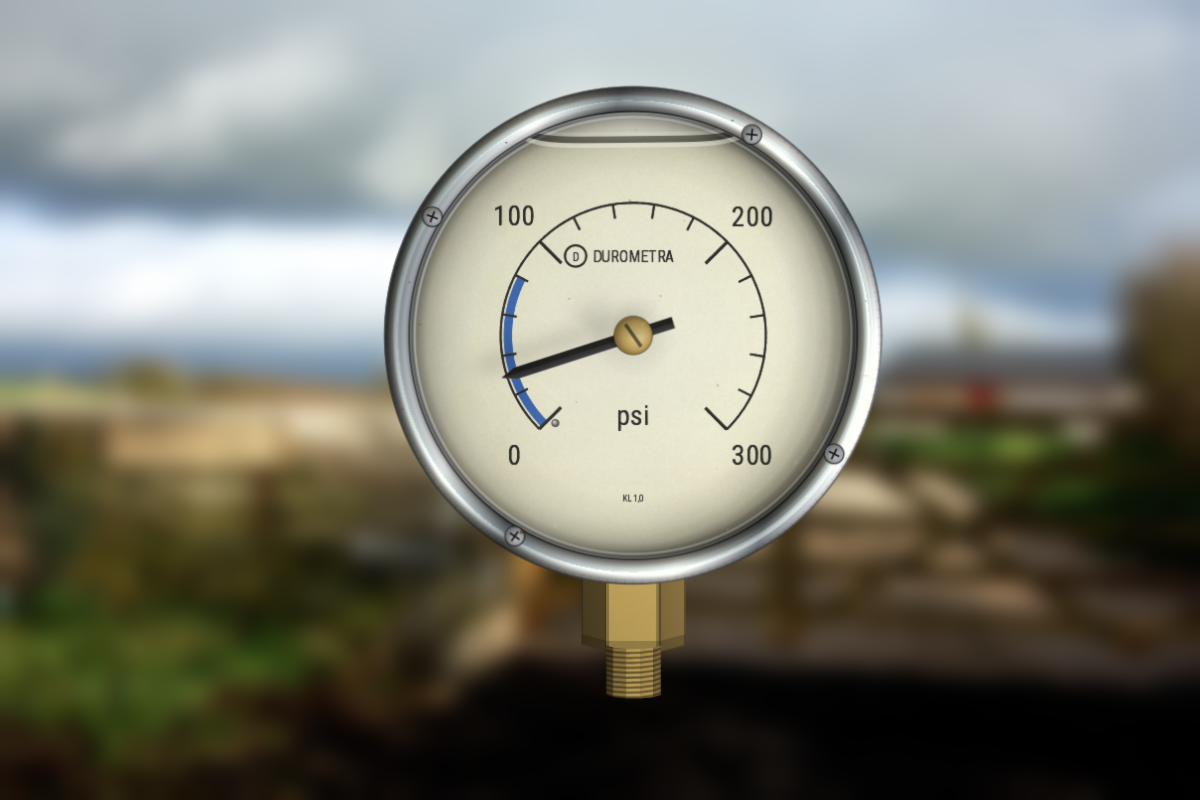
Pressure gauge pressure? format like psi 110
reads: psi 30
